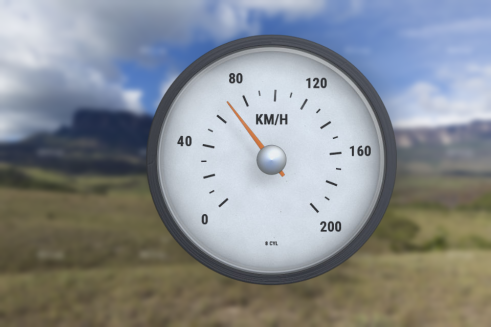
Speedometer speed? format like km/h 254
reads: km/h 70
